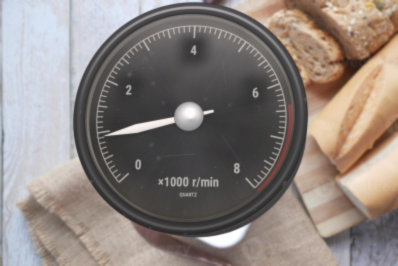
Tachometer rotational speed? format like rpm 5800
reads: rpm 900
